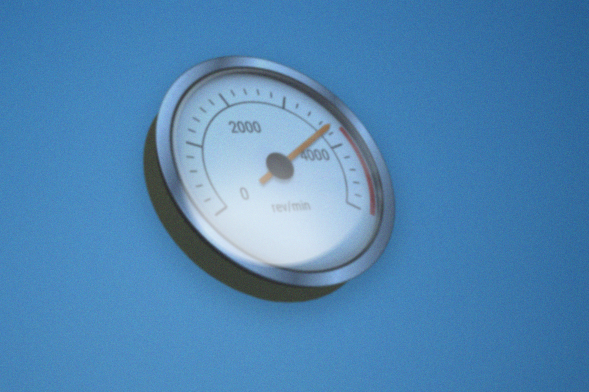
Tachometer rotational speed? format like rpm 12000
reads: rpm 3700
